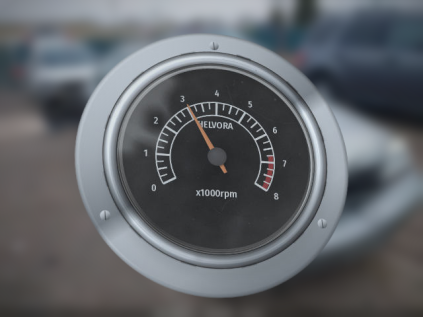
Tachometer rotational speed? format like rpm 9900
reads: rpm 3000
